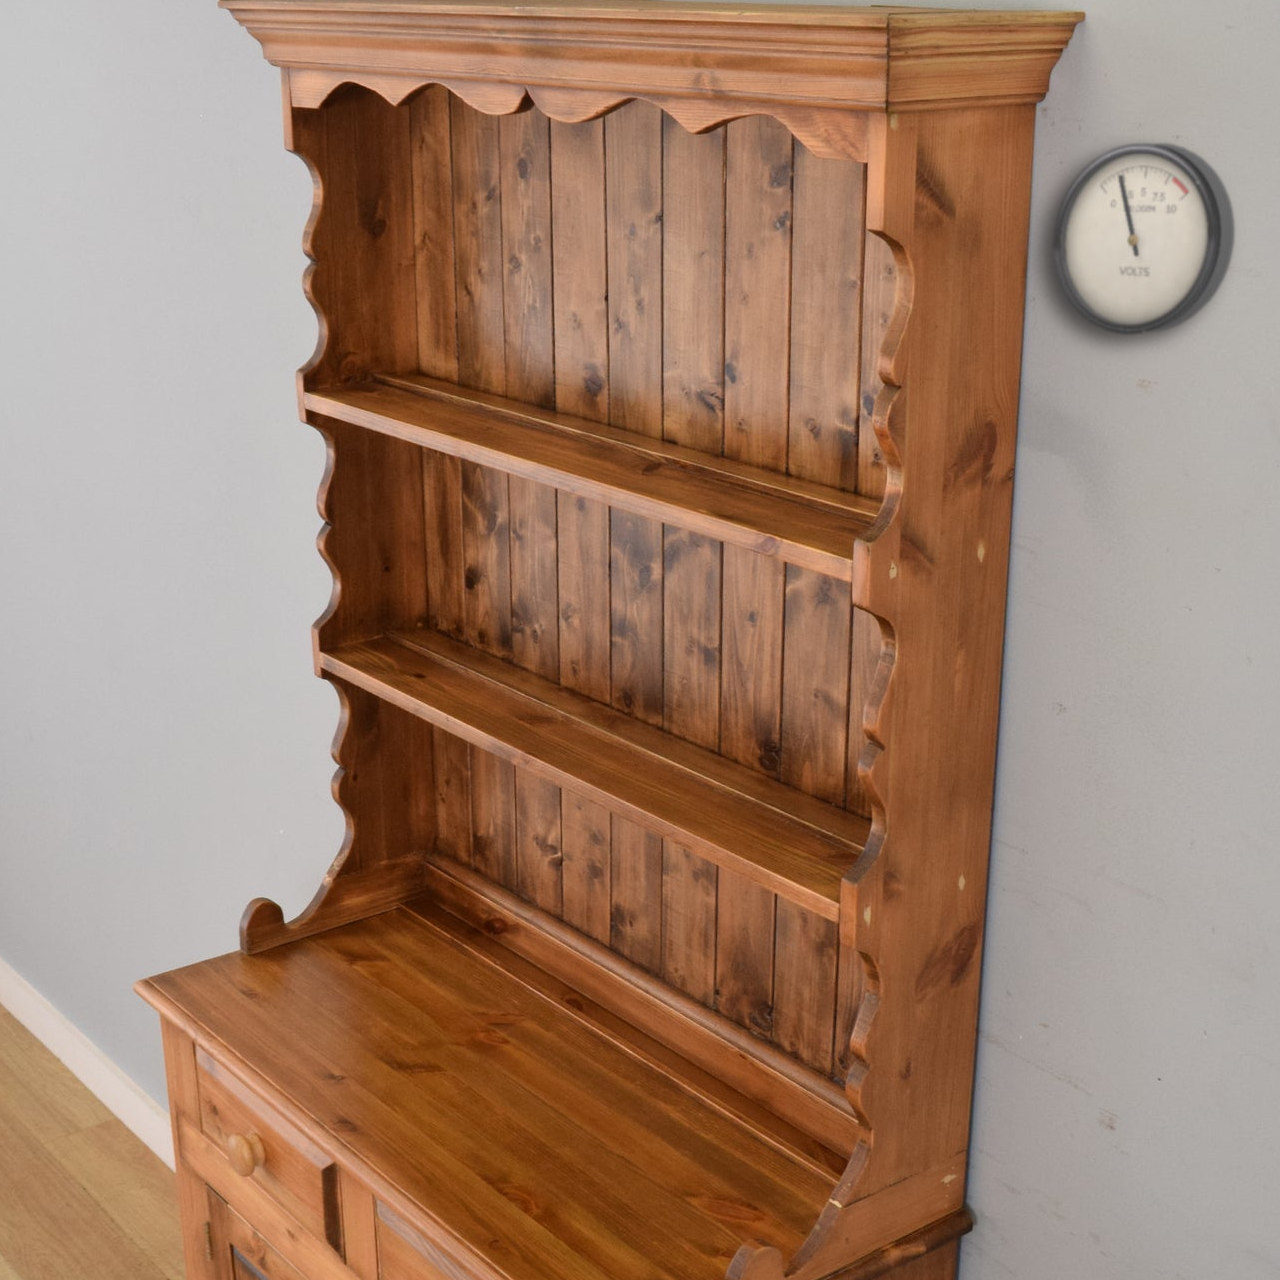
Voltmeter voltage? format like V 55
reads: V 2.5
